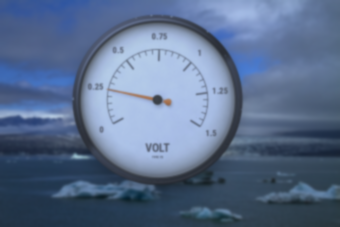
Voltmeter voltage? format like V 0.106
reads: V 0.25
